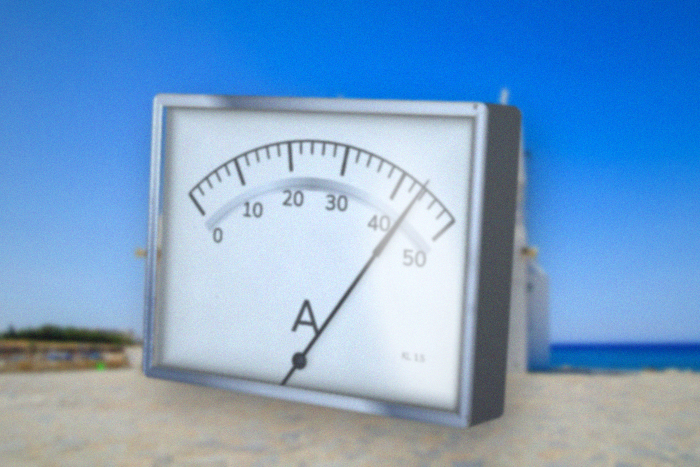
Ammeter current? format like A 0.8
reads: A 44
